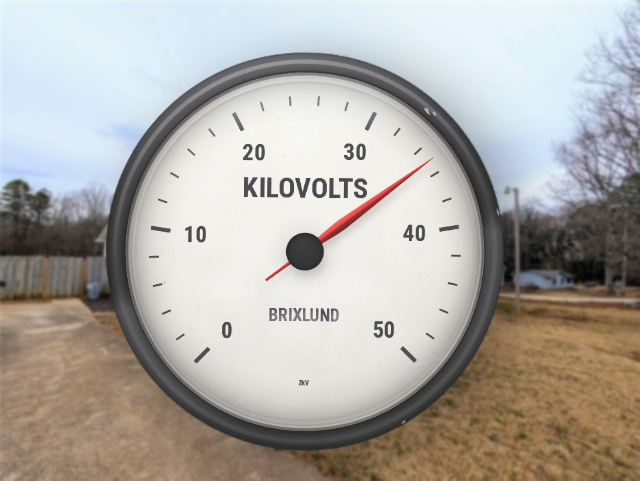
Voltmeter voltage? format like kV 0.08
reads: kV 35
